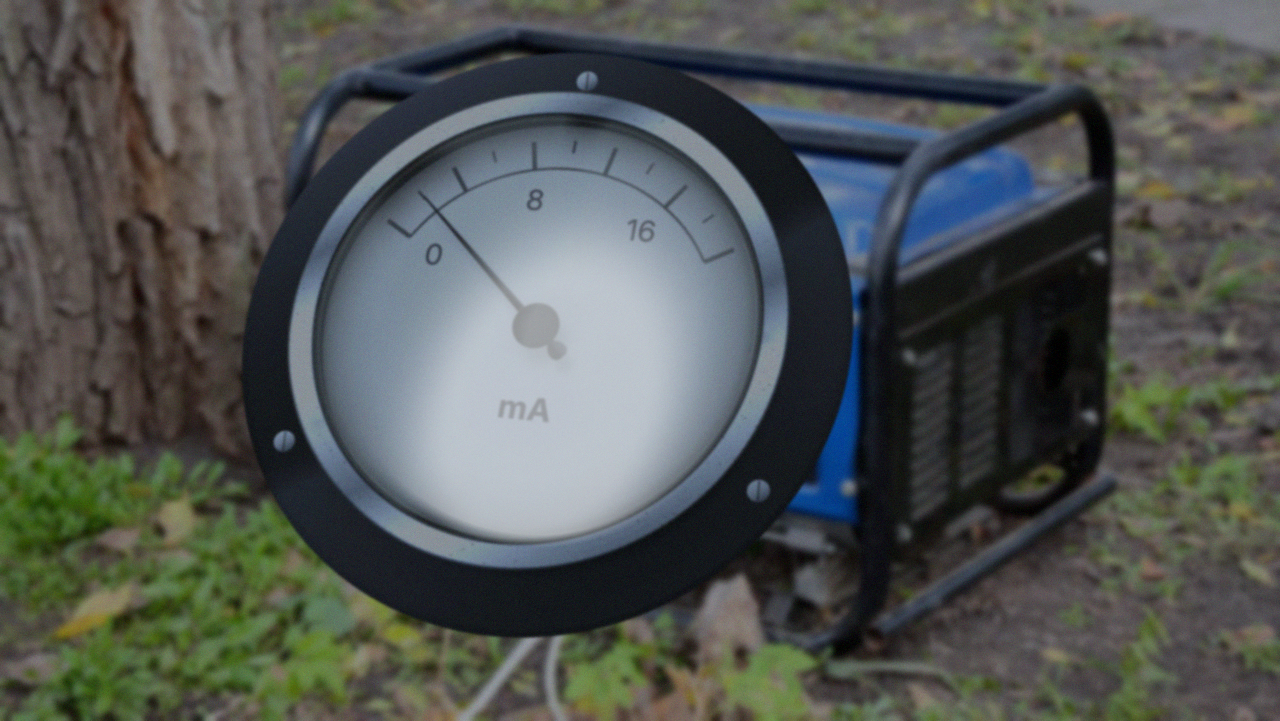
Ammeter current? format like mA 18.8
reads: mA 2
